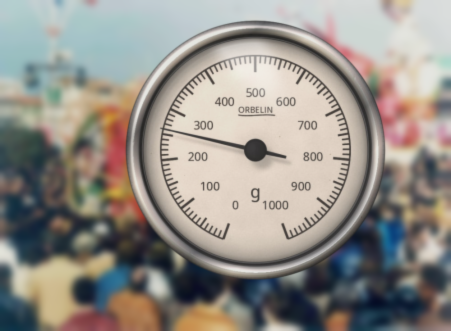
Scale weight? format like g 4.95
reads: g 260
